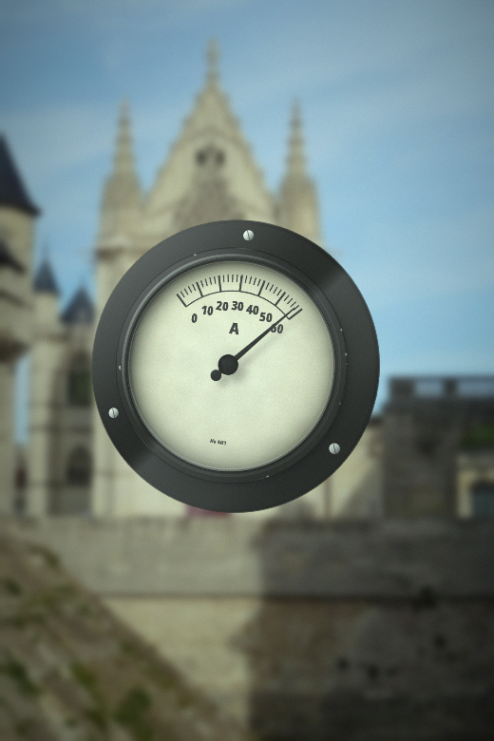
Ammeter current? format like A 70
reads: A 58
